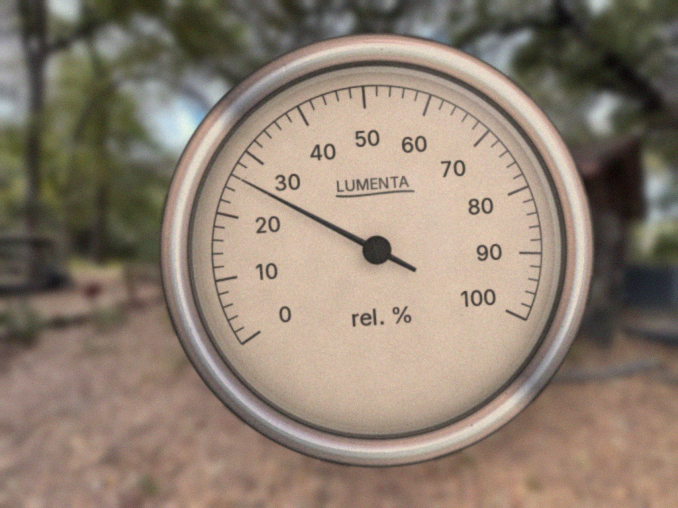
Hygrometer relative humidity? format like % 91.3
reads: % 26
